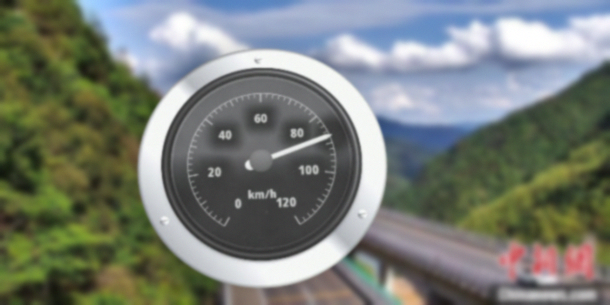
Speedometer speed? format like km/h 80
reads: km/h 88
